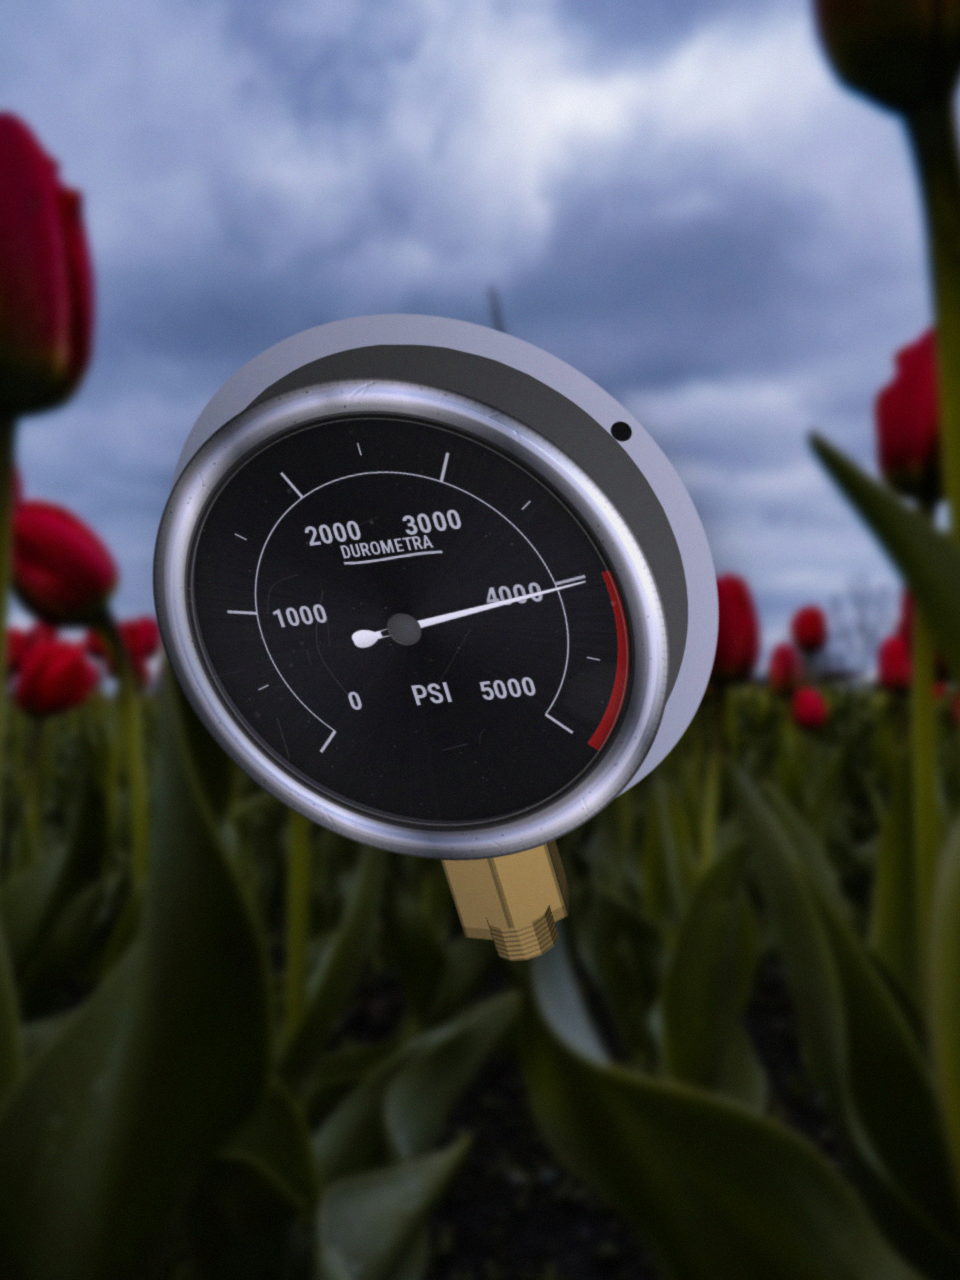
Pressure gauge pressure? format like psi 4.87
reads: psi 4000
